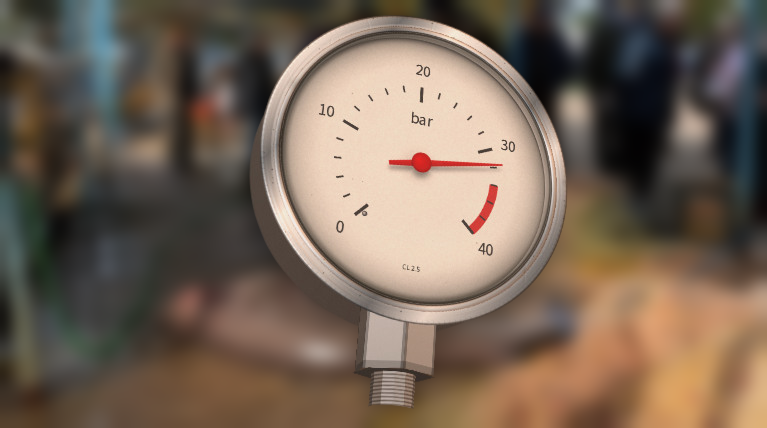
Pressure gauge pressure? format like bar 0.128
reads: bar 32
